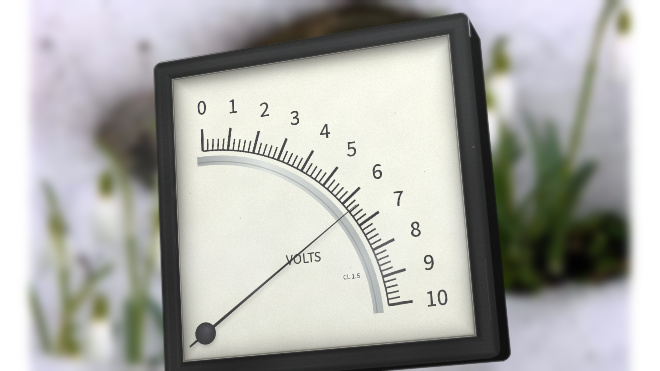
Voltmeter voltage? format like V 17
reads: V 6.4
